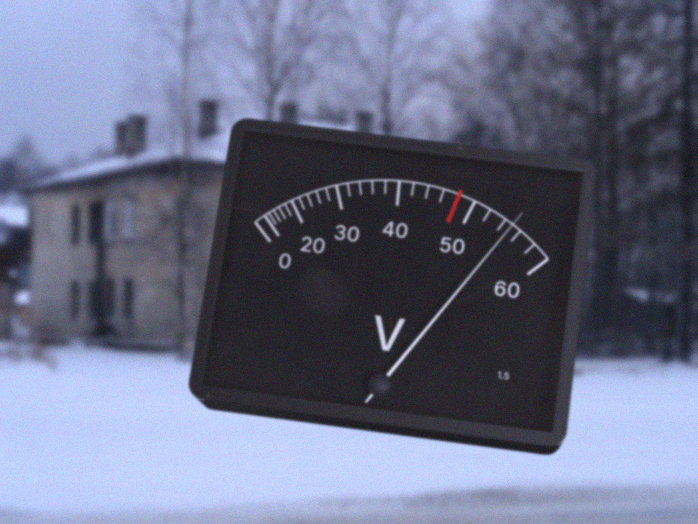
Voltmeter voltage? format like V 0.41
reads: V 55
